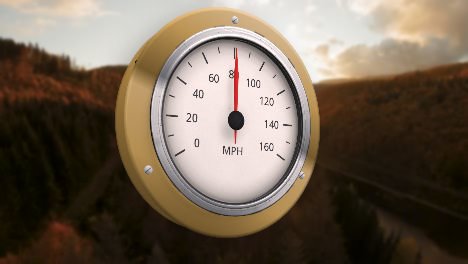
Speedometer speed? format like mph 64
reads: mph 80
